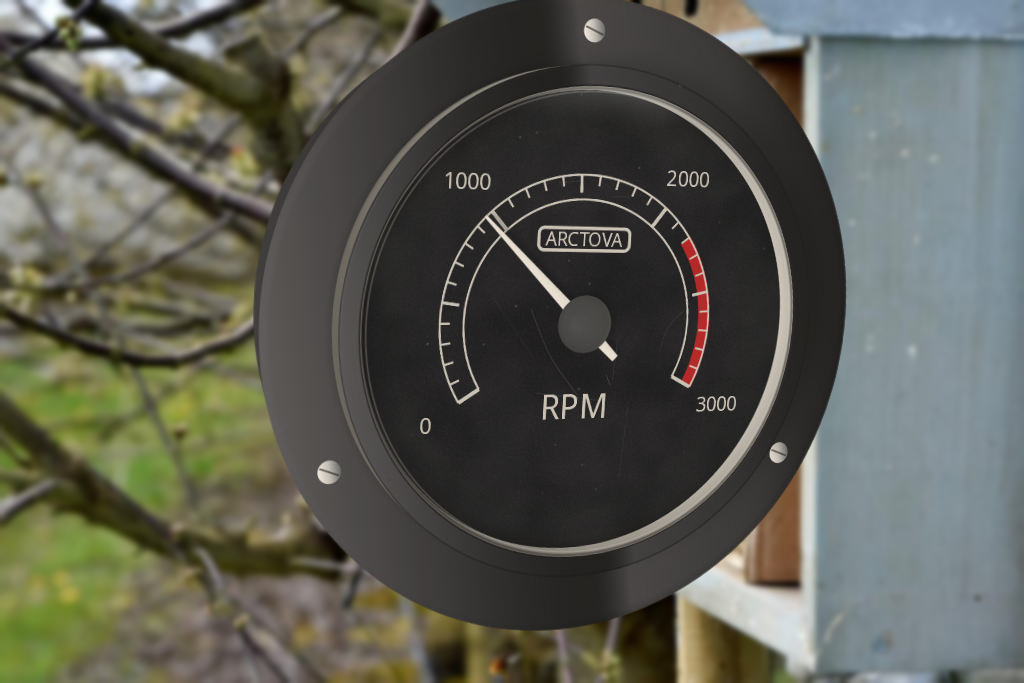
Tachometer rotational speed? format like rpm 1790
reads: rpm 950
